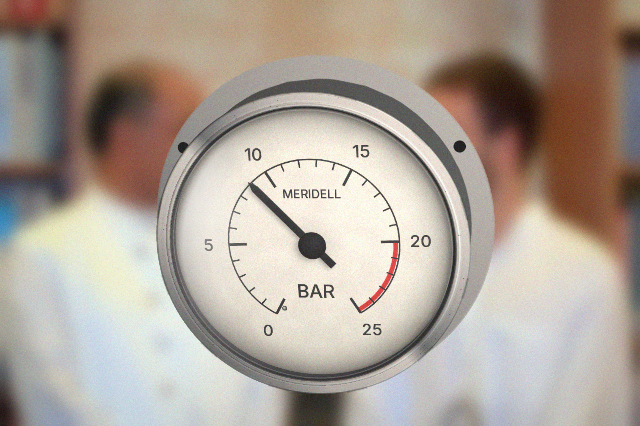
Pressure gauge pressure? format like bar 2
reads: bar 9
